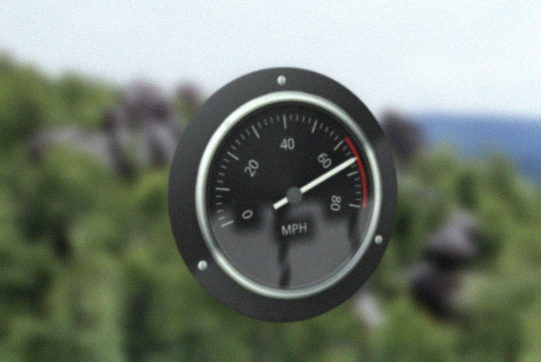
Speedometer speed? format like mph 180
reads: mph 66
